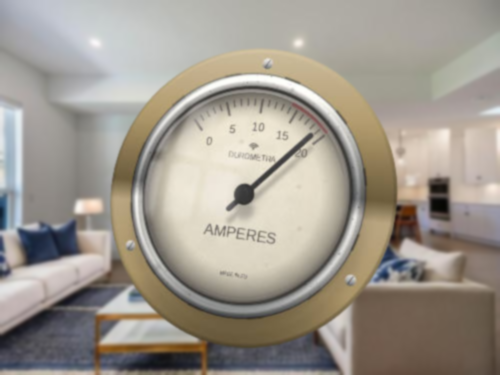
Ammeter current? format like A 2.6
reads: A 19
